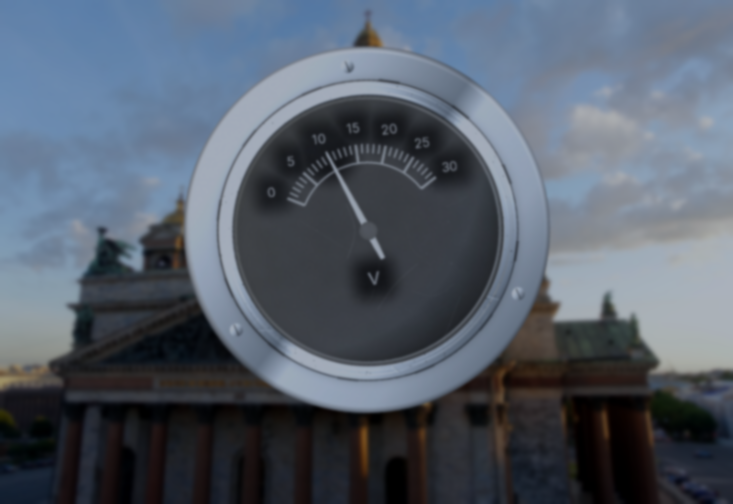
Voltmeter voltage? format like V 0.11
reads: V 10
